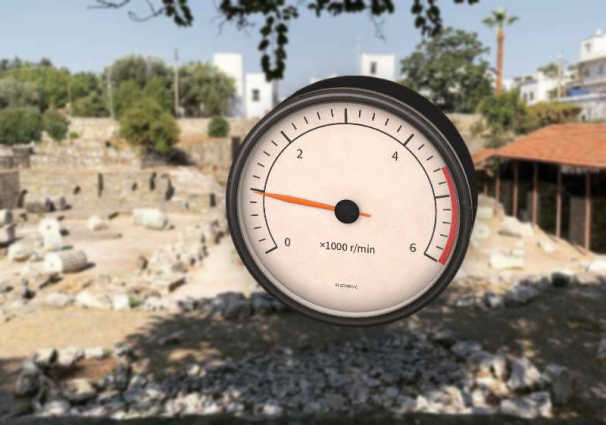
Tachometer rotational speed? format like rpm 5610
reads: rpm 1000
